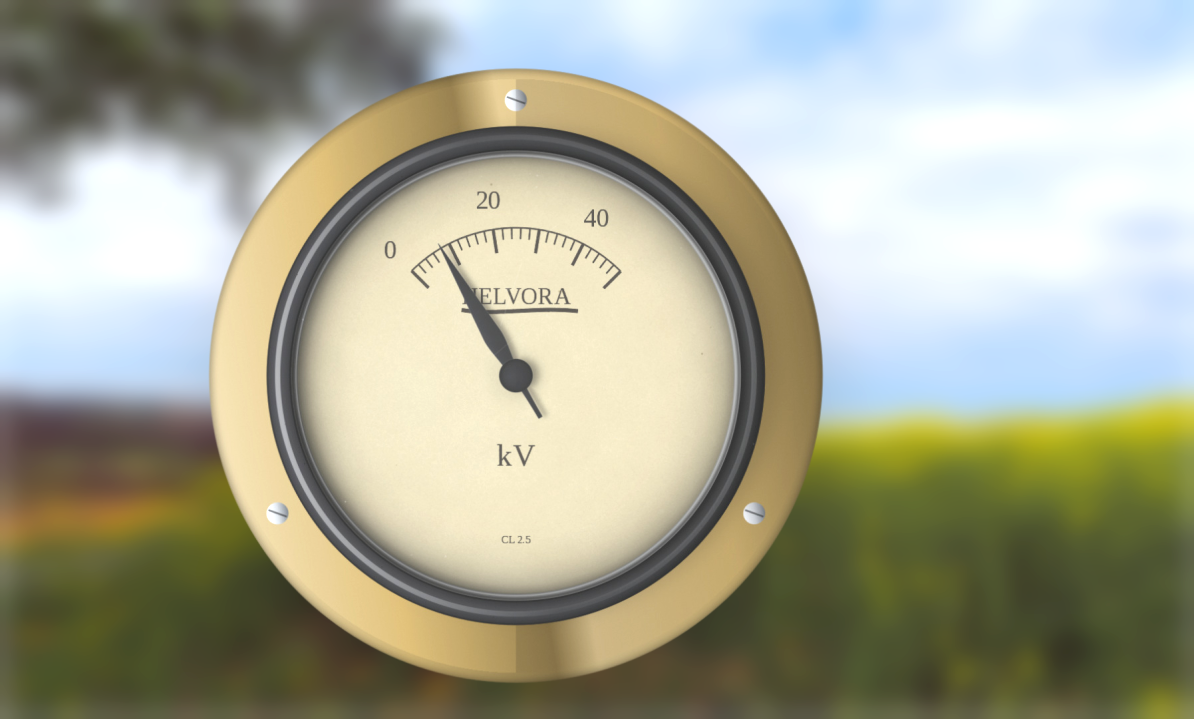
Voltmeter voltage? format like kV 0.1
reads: kV 8
